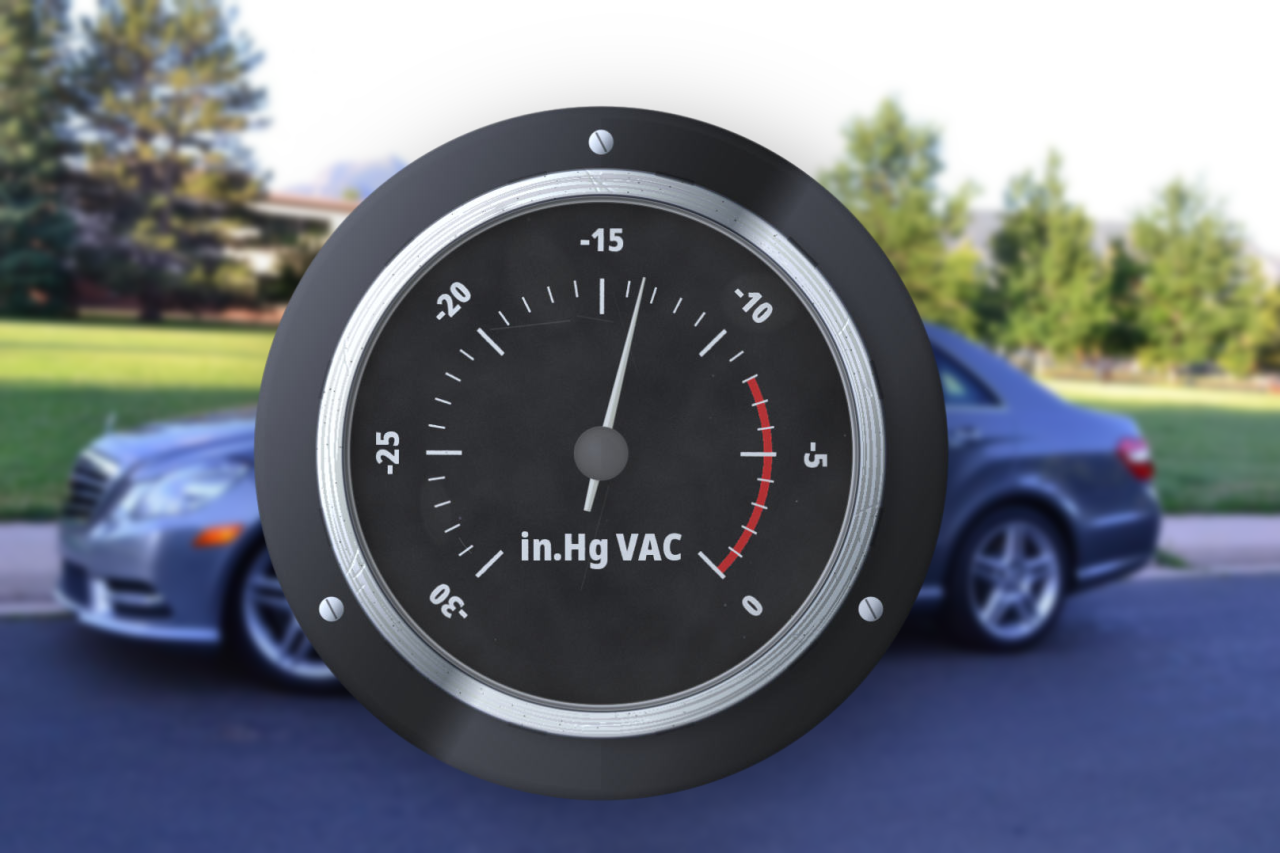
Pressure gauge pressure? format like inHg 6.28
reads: inHg -13.5
